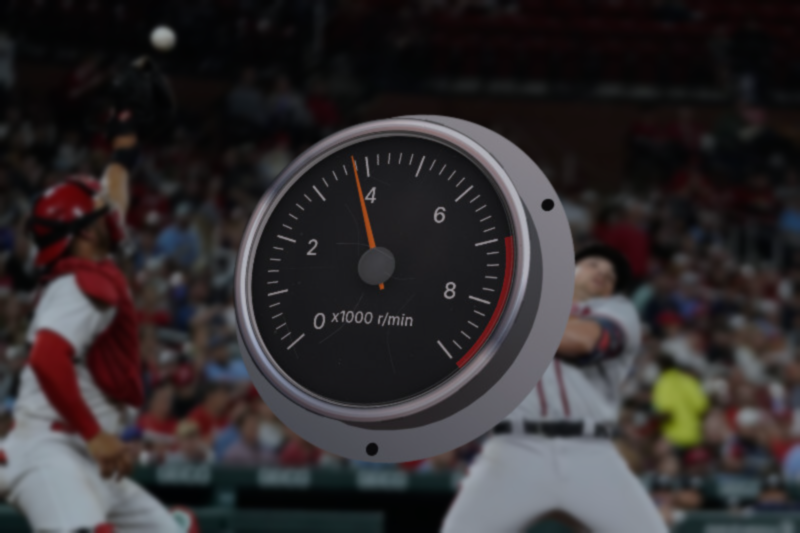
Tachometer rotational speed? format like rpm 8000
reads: rpm 3800
